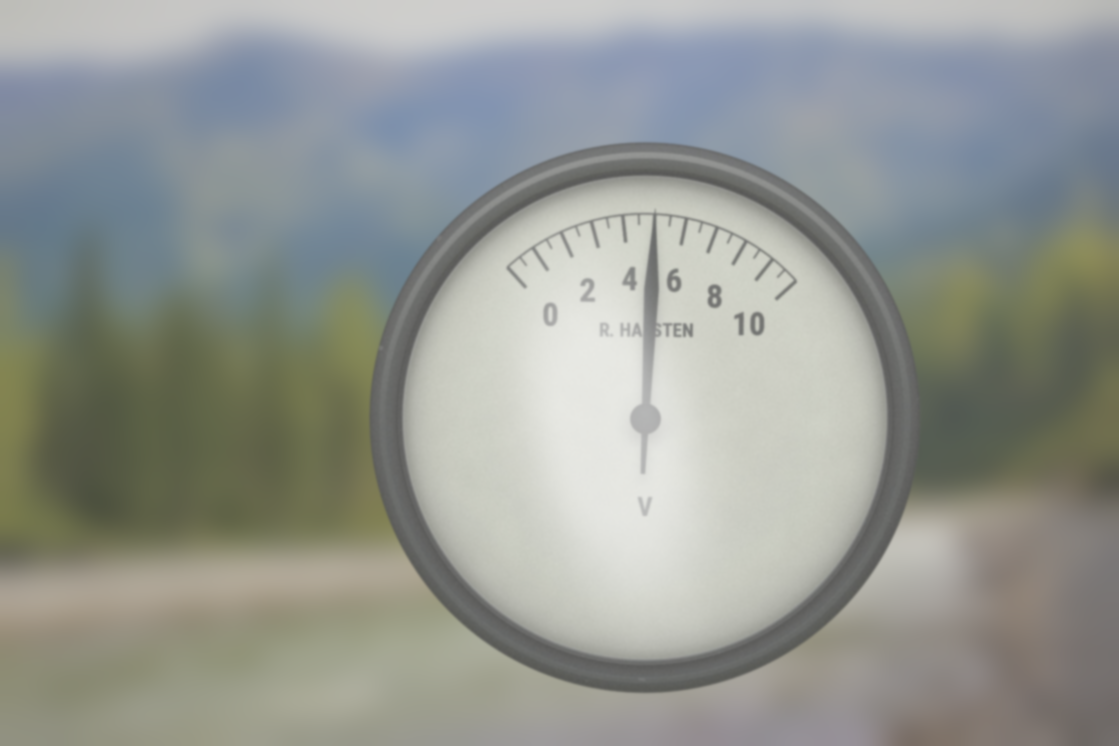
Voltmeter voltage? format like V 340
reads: V 5
